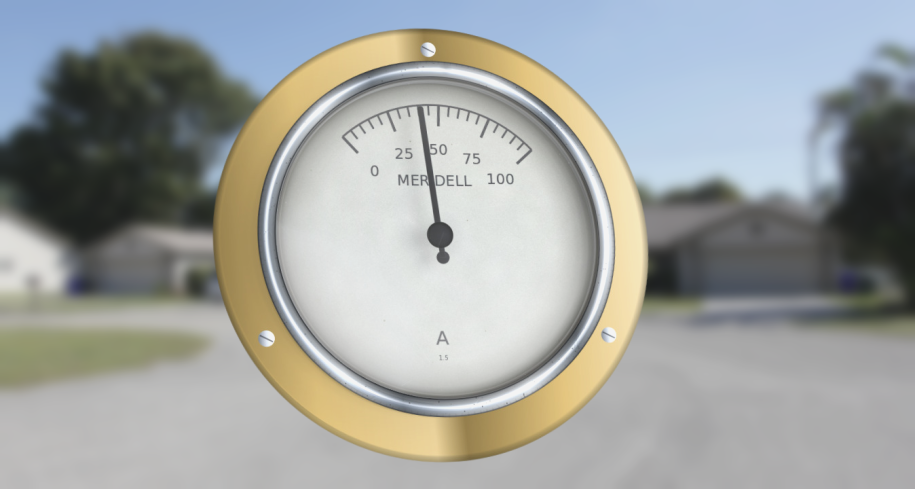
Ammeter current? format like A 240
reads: A 40
